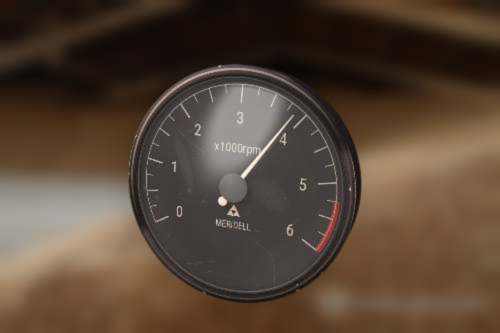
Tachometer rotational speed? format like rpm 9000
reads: rpm 3875
